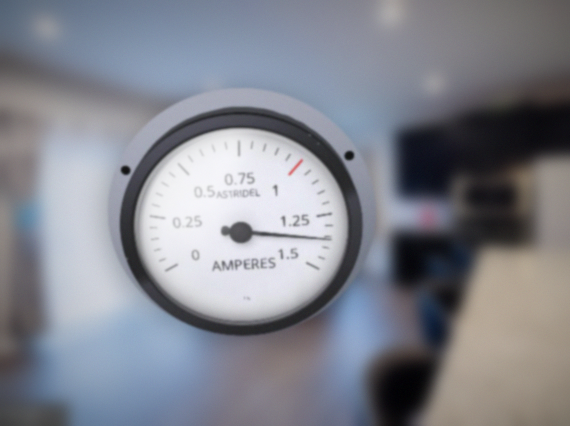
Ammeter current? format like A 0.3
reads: A 1.35
